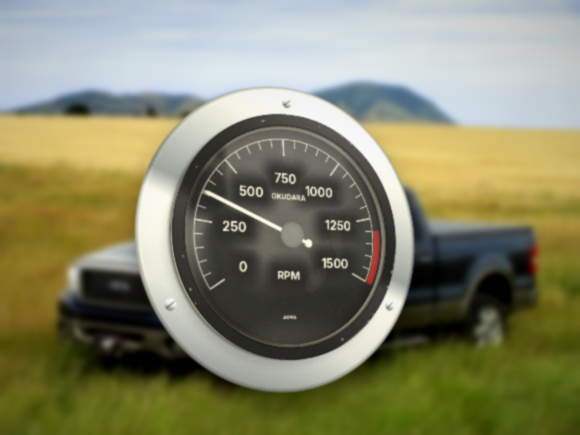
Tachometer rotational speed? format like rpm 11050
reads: rpm 350
